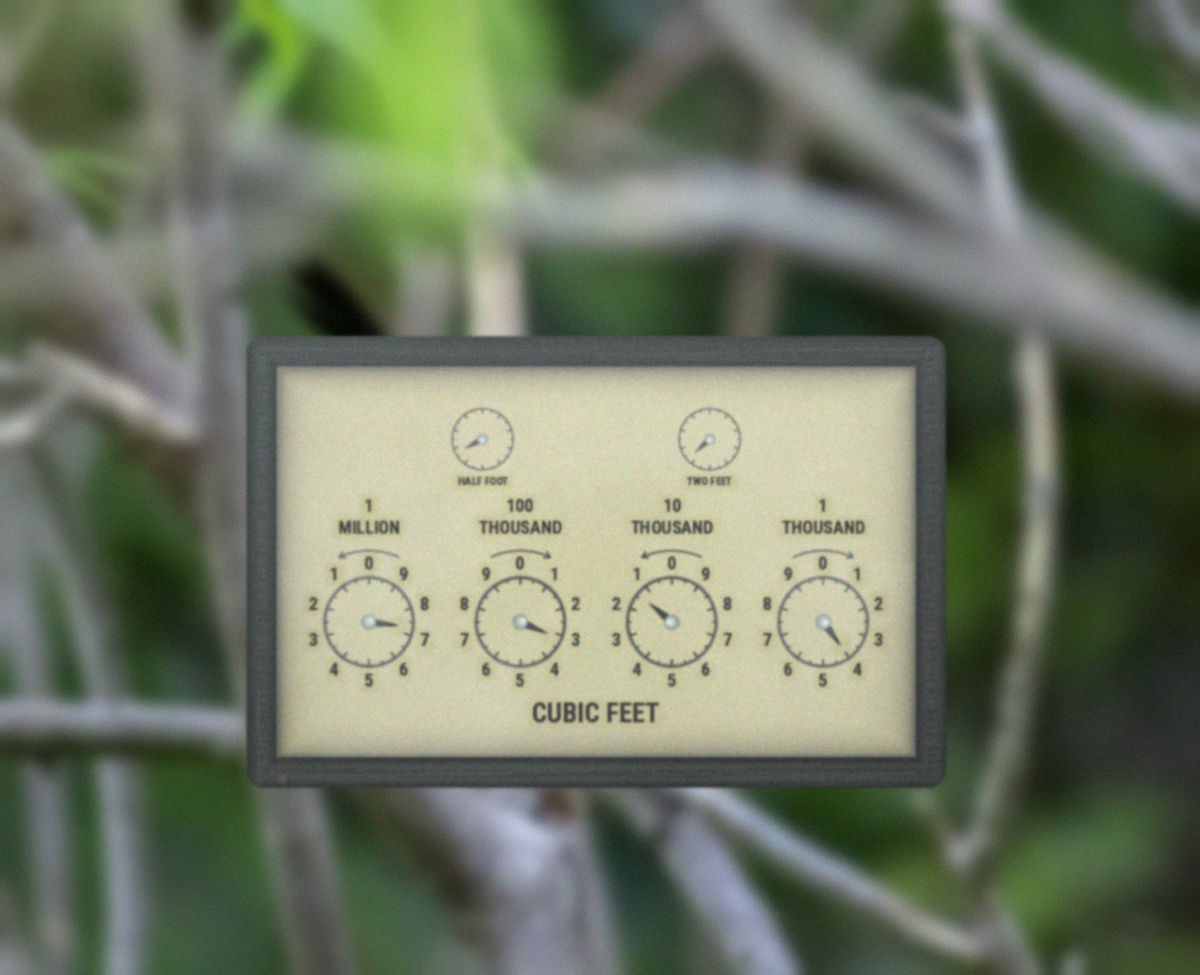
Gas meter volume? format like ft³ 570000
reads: ft³ 731400
